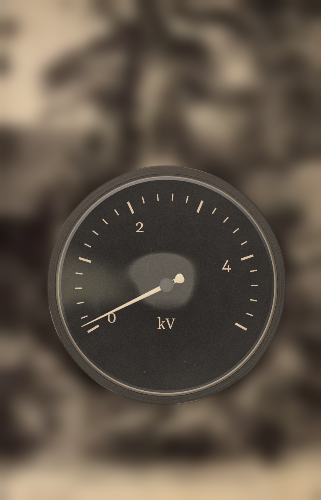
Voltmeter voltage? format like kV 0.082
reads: kV 0.1
